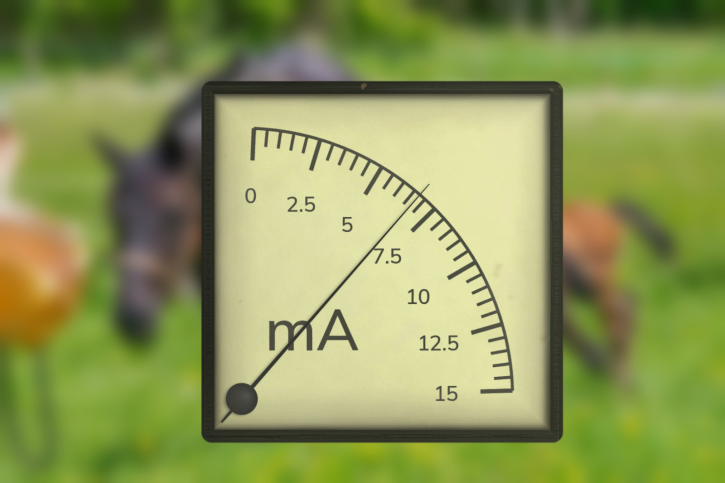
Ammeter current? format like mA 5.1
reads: mA 6.75
